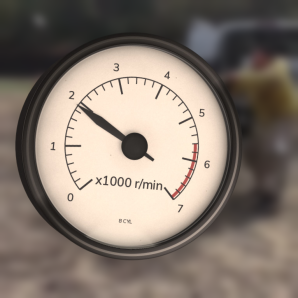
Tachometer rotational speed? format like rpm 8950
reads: rpm 1900
